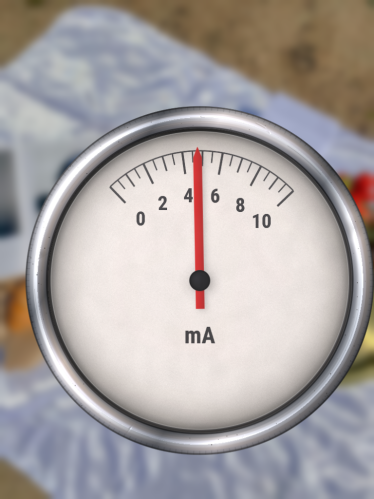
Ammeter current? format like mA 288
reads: mA 4.75
